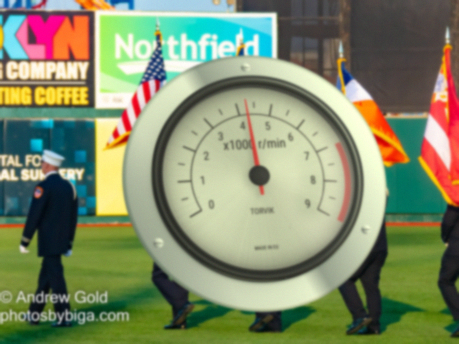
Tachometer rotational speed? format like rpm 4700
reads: rpm 4250
